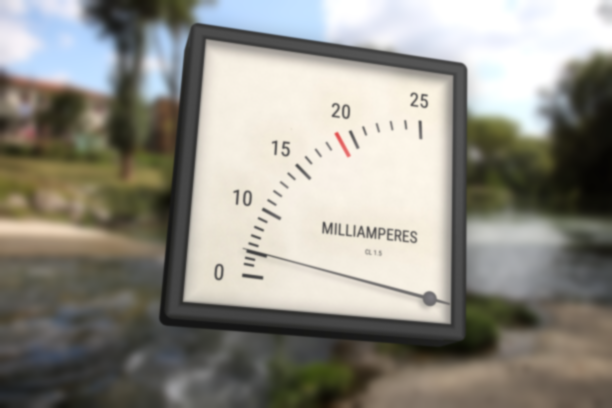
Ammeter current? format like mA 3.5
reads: mA 5
